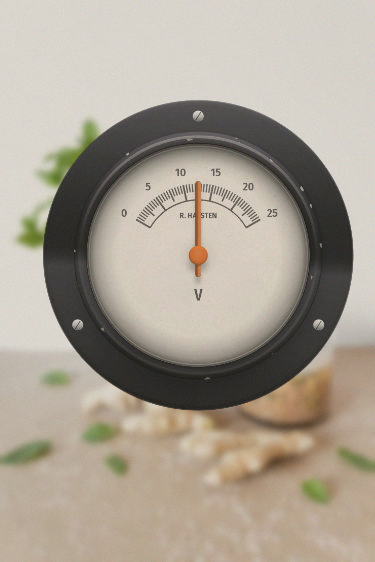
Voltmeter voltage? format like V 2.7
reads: V 12.5
